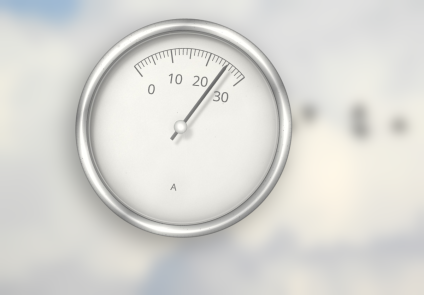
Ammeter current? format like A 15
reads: A 25
